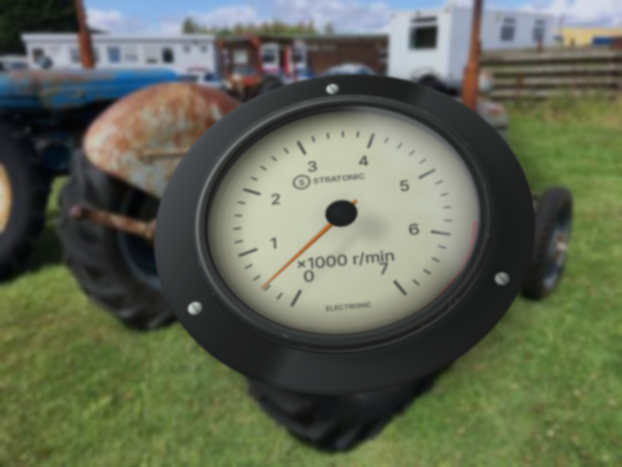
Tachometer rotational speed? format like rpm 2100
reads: rpm 400
